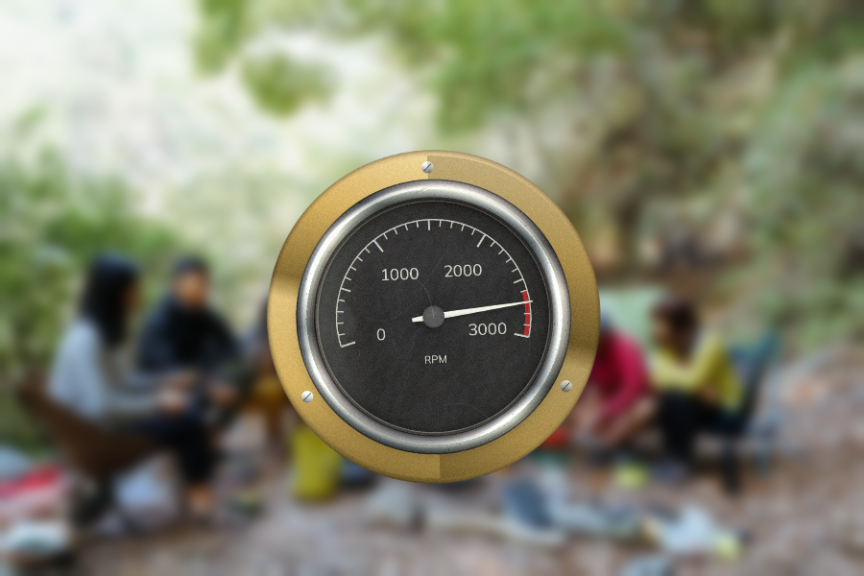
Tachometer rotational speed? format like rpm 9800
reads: rpm 2700
